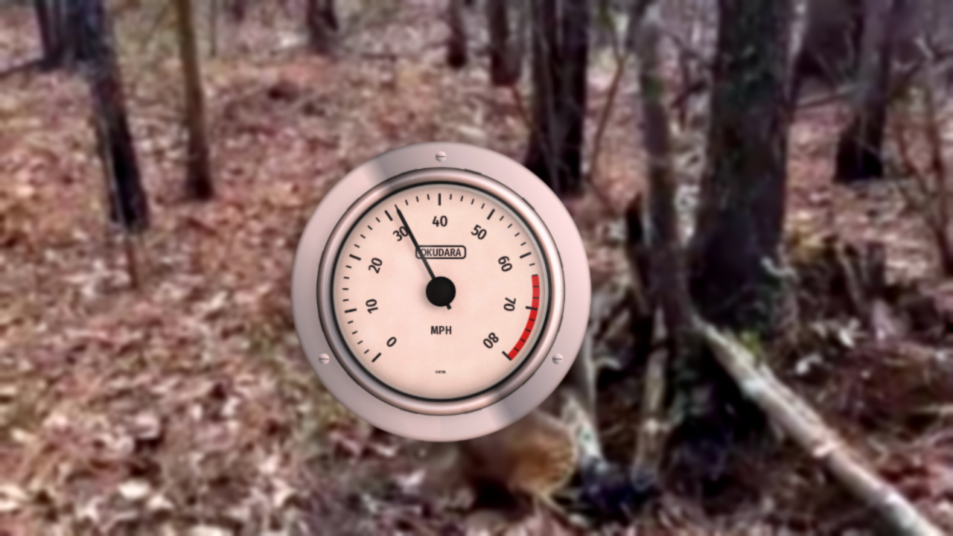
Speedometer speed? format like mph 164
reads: mph 32
